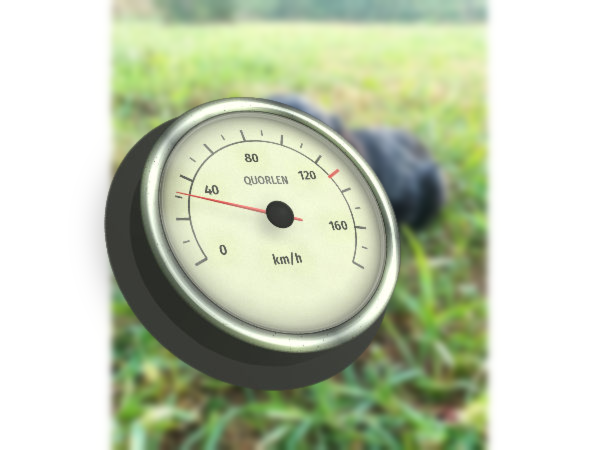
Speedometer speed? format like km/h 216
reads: km/h 30
